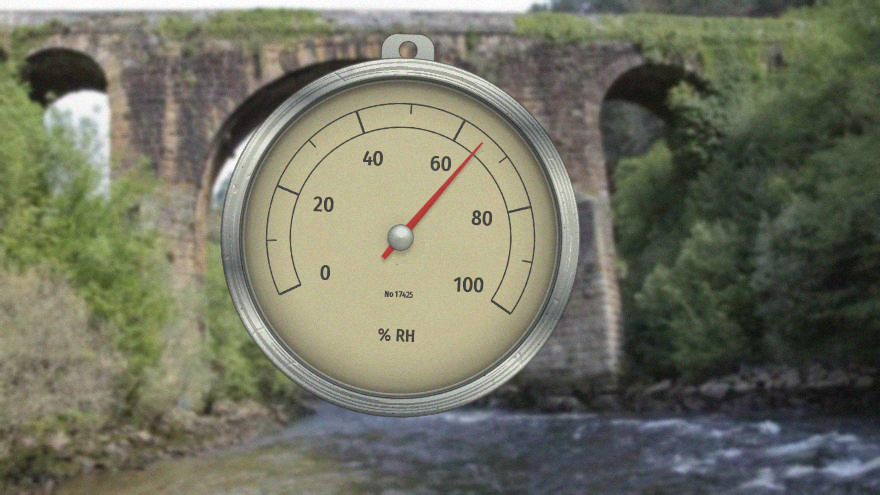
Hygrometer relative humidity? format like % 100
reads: % 65
